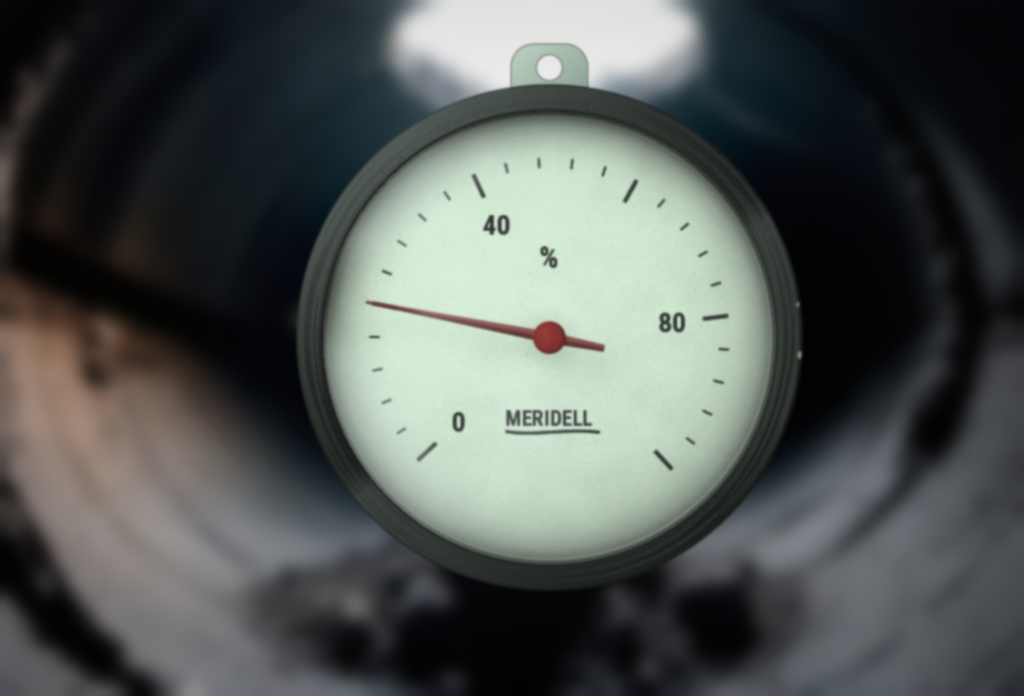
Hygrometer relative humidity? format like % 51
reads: % 20
